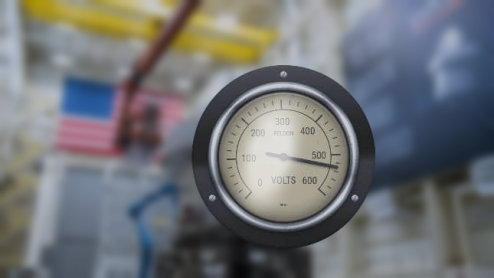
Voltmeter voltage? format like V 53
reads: V 530
